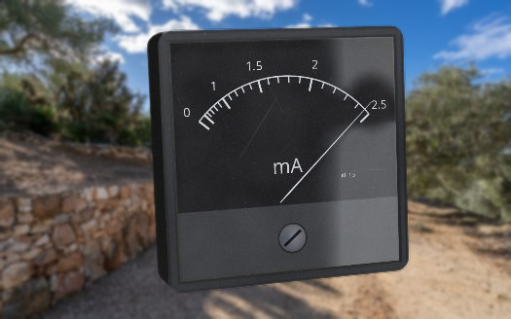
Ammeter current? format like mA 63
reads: mA 2.45
